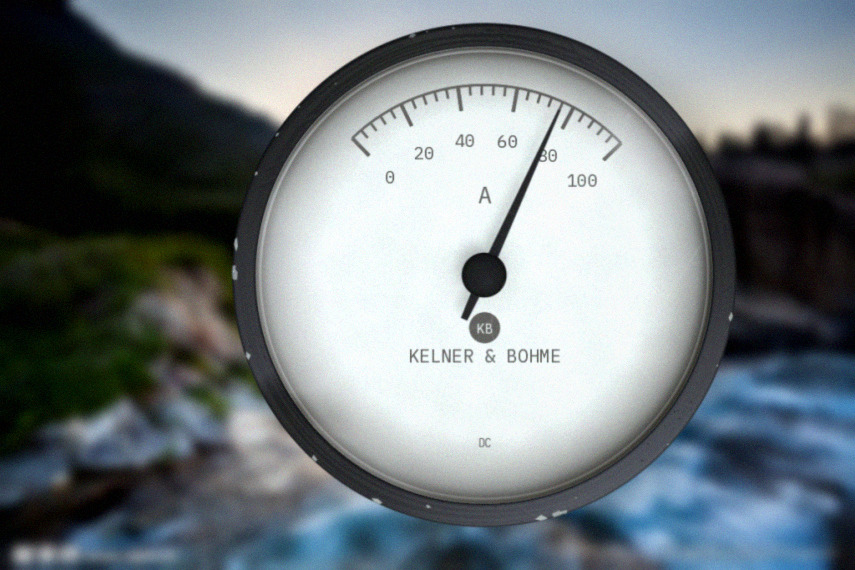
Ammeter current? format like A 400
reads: A 76
